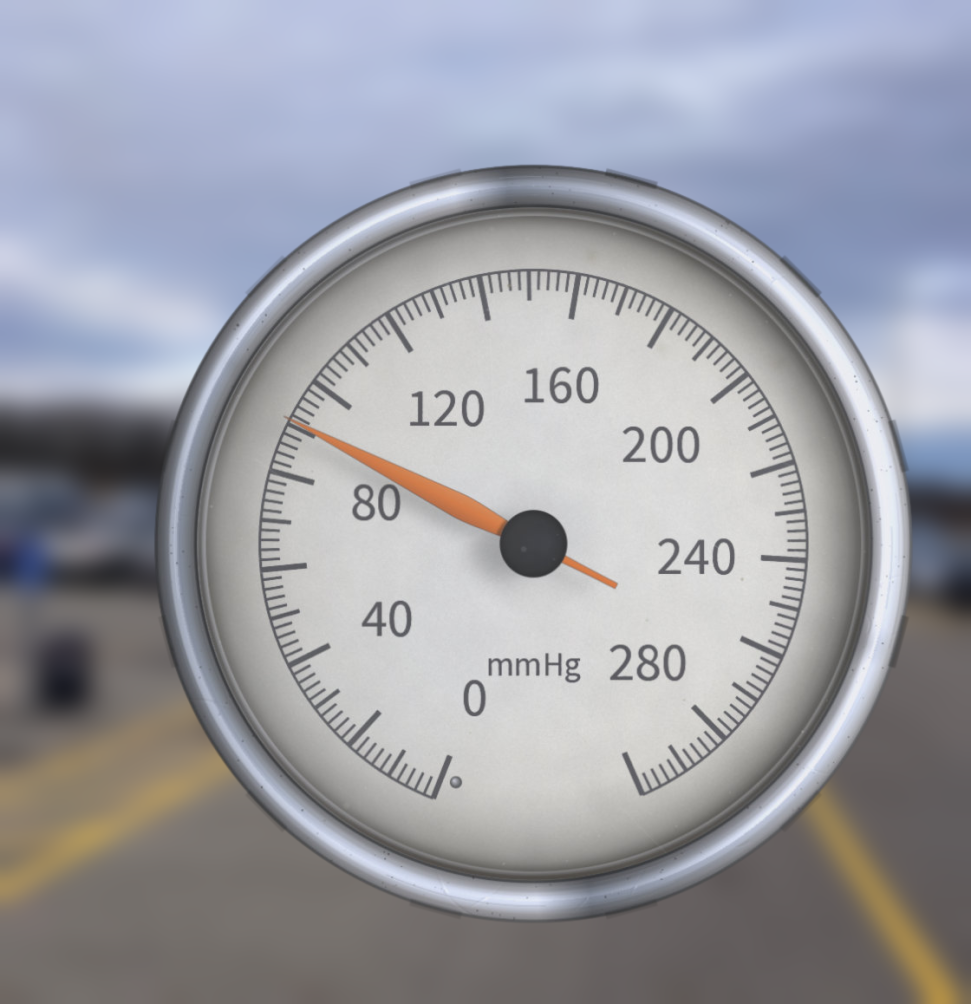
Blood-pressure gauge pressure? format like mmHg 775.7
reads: mmHg 91
